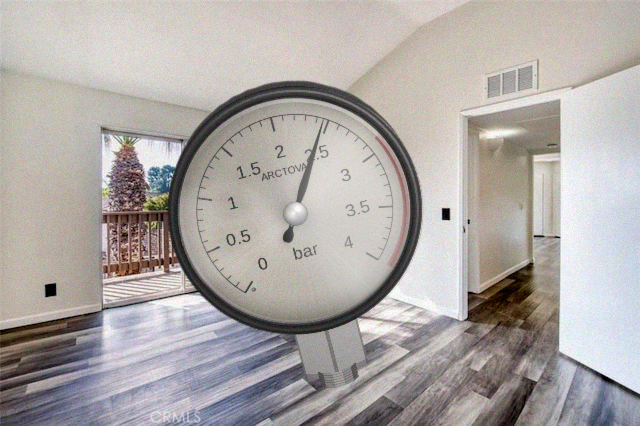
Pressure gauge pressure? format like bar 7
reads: bar 2.45
